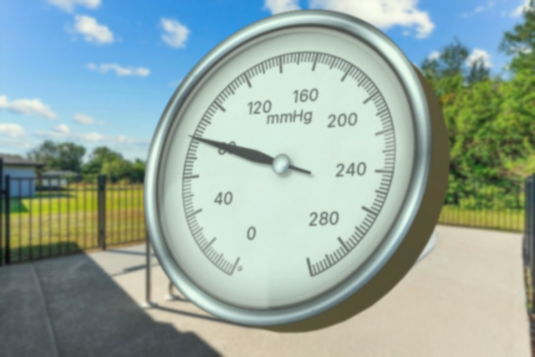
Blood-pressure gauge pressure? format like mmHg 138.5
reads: mmHg 80
